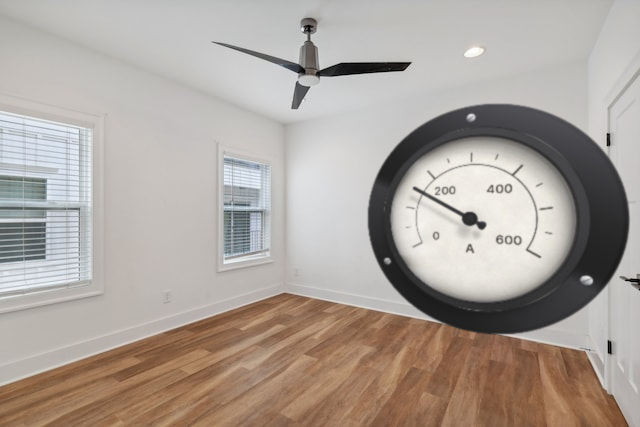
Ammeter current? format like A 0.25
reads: A 150
